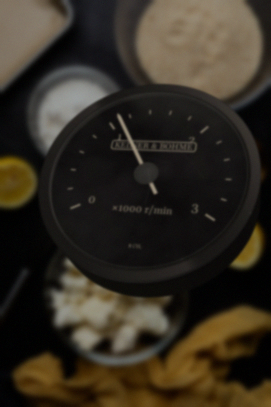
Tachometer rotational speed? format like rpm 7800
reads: rpm 1100
